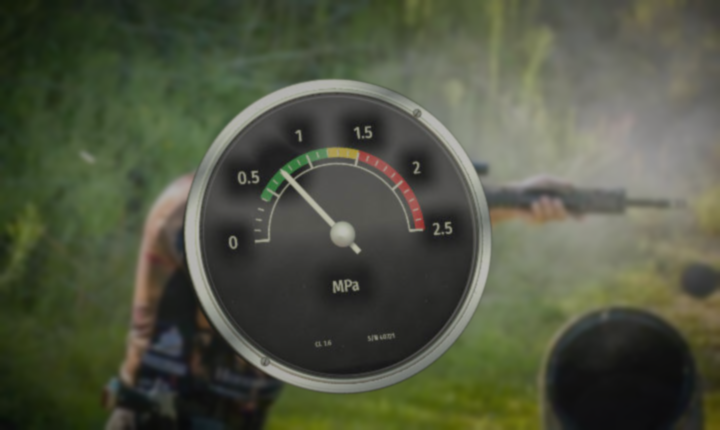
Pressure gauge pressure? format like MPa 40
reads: MPa 0.7
